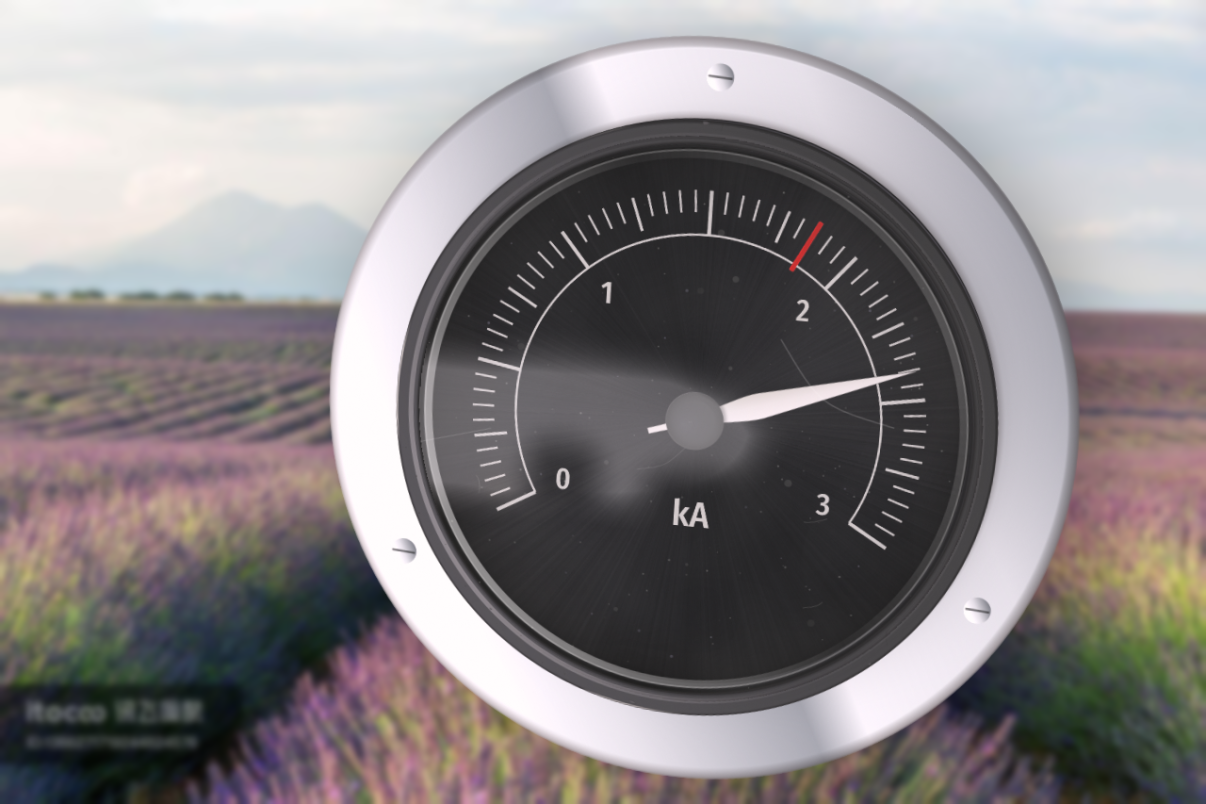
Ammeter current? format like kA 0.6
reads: kA 2.4
